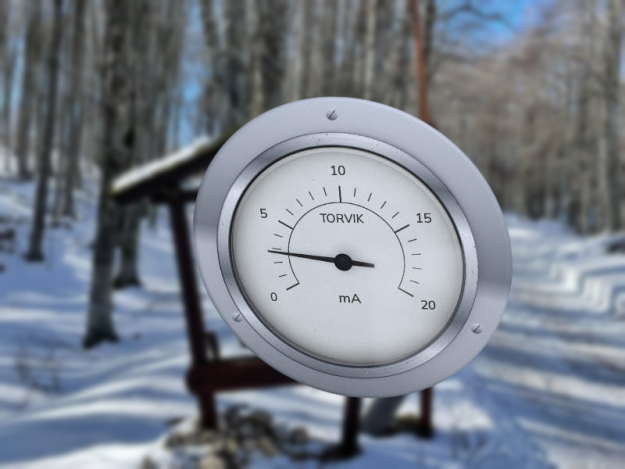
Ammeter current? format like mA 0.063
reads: mA 3
